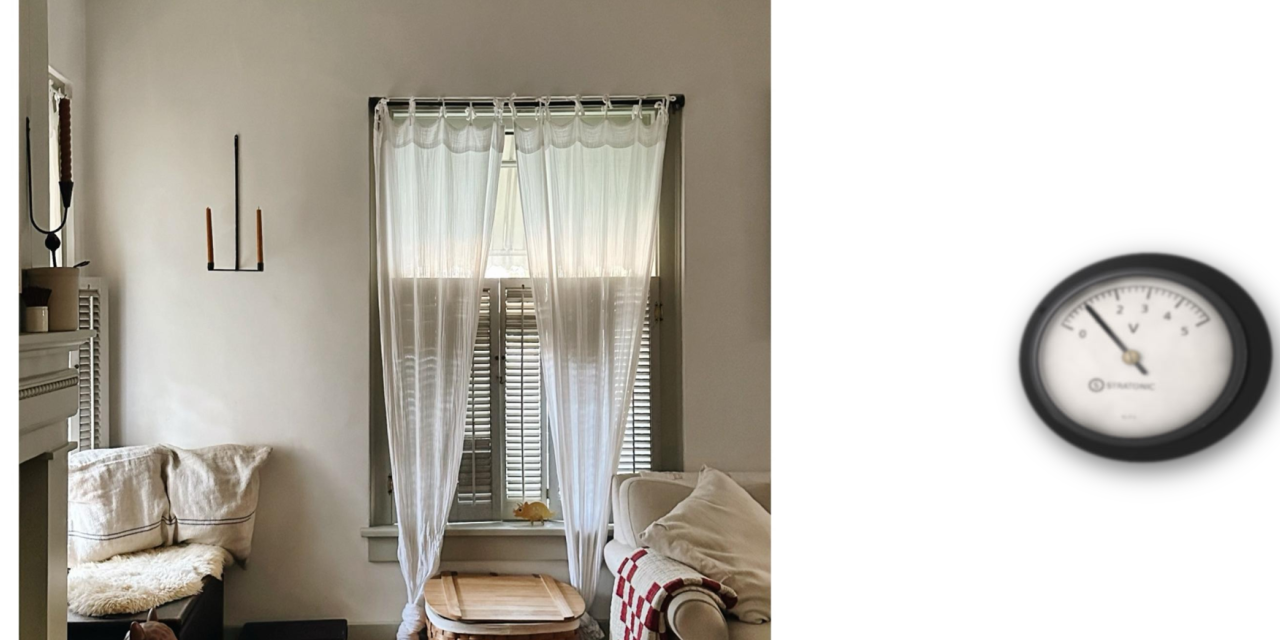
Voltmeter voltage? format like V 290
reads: V 1
